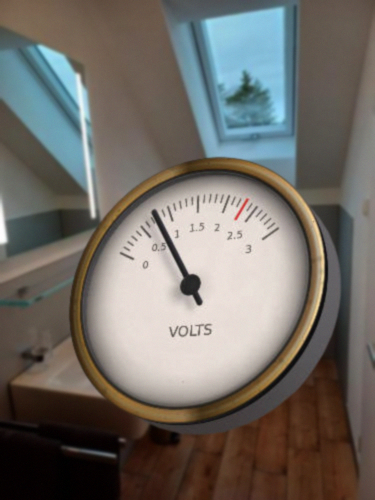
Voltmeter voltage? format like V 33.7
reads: V 0.8
